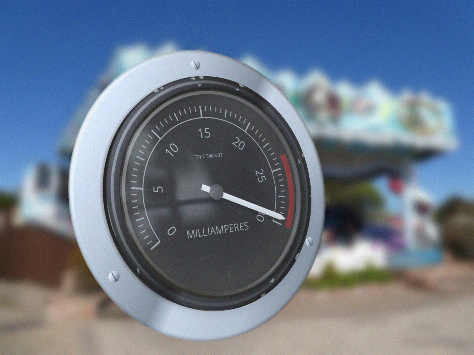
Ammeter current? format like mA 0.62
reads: mA 29.5
